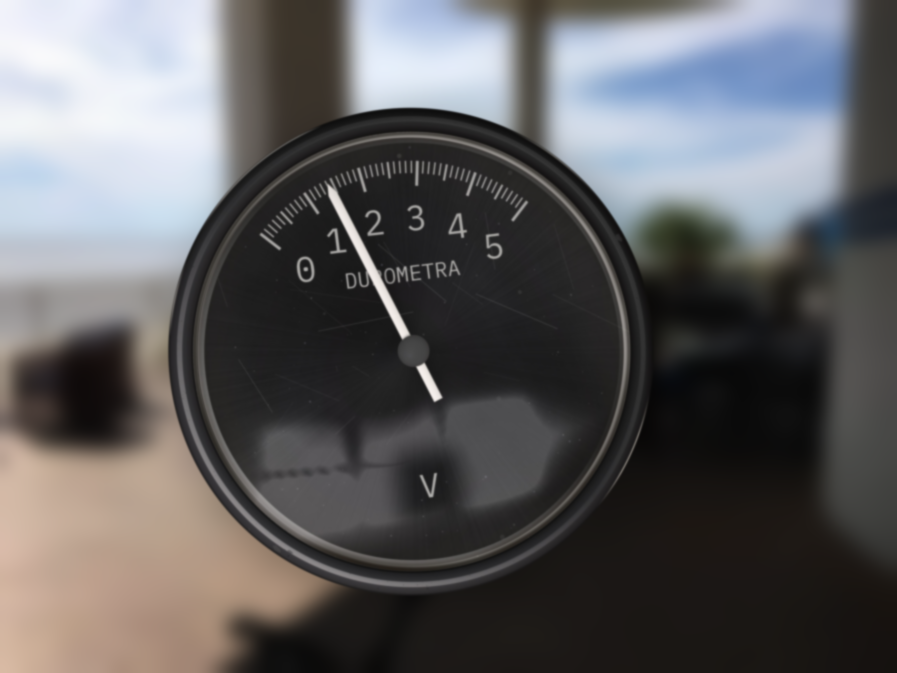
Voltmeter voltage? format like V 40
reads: V 1.4
